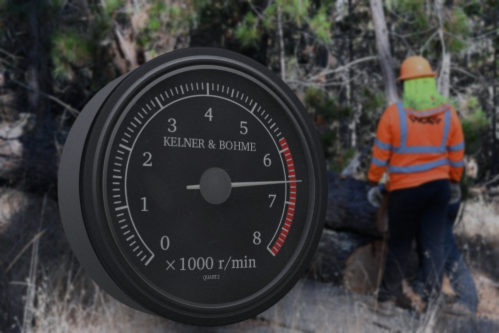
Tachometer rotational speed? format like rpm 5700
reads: rpm 6600
